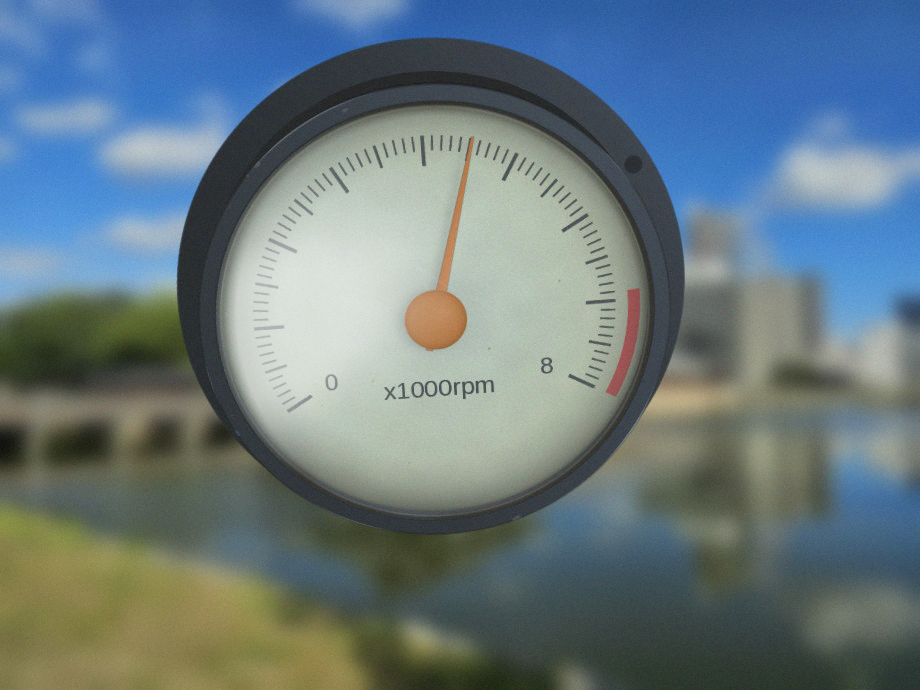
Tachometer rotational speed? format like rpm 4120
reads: rpm 4500
